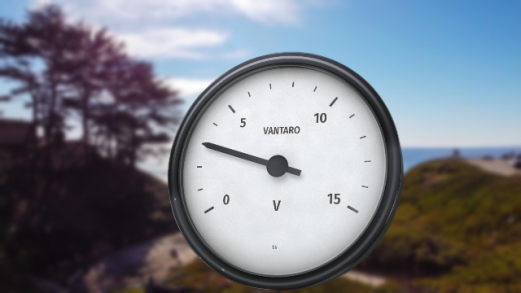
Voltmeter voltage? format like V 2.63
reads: V 3
